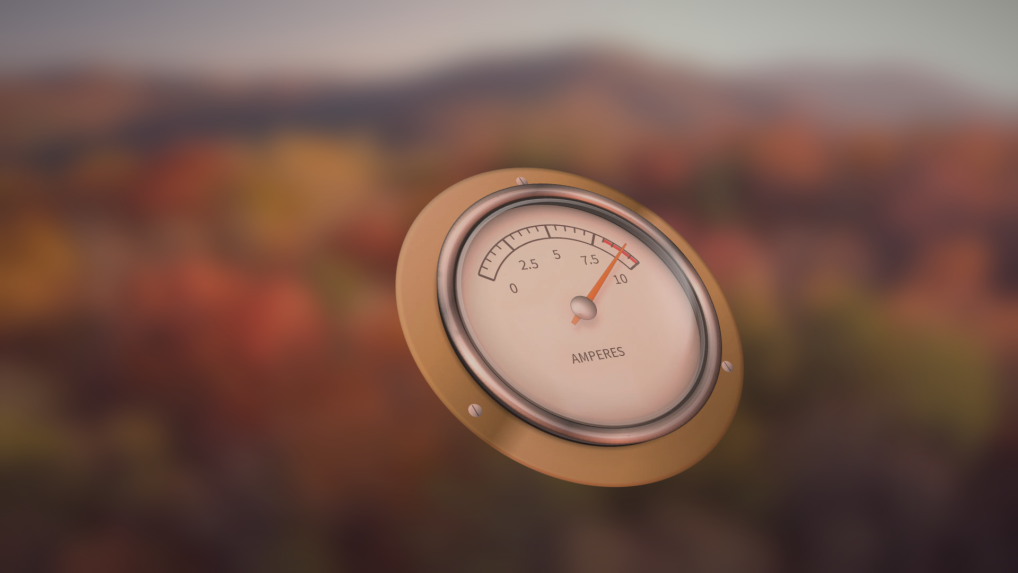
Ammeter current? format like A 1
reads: A 9
